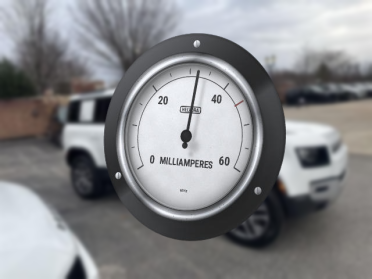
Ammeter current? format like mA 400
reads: mA 32.5
